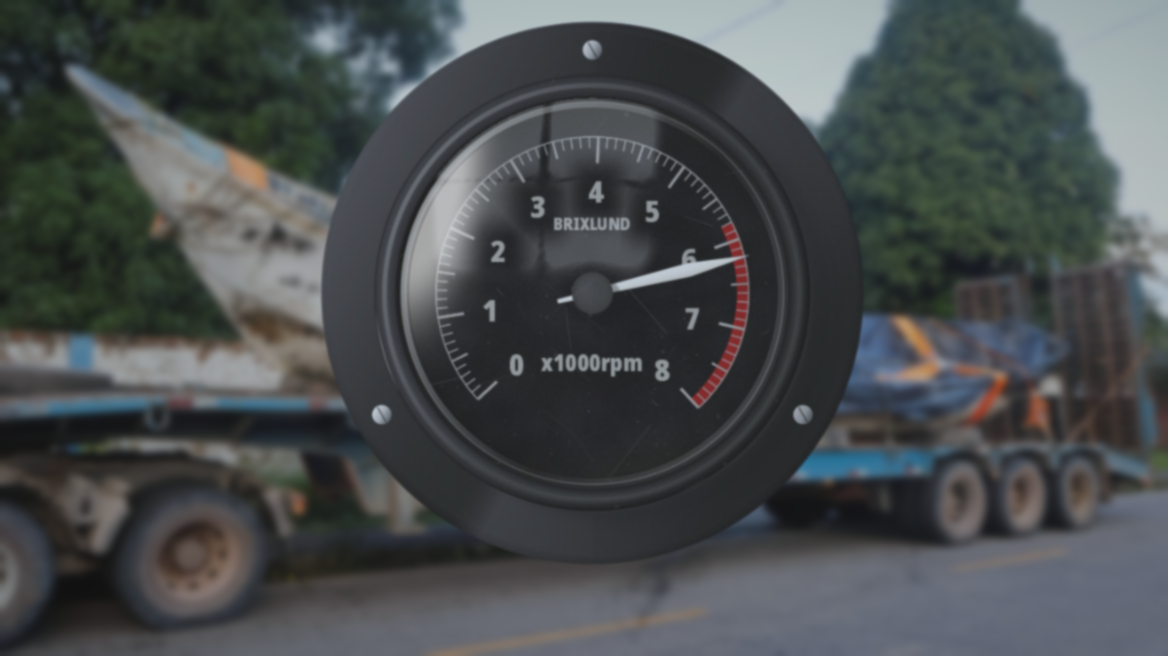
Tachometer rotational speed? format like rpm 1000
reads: rpm 6200
